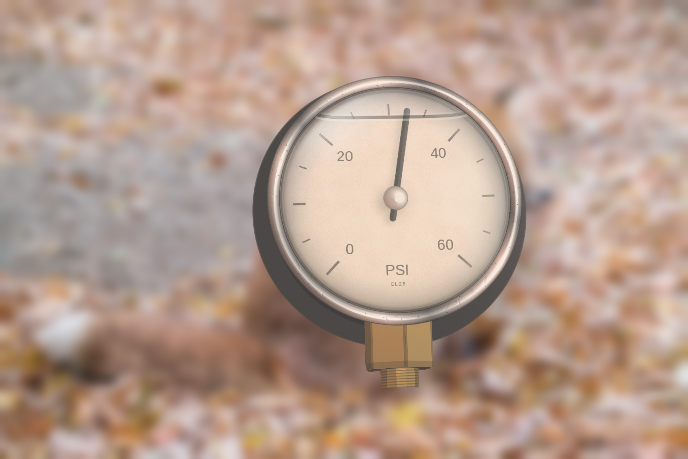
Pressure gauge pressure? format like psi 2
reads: psi 32.5
